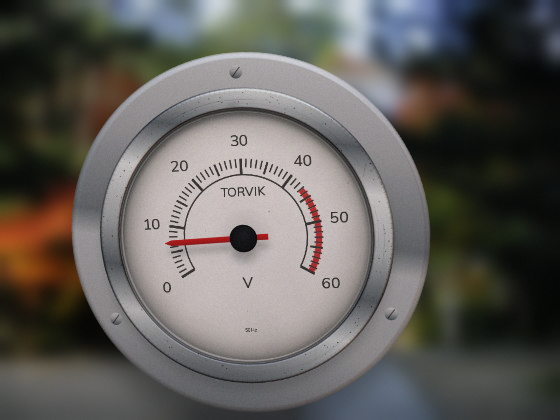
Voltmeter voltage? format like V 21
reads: V 7
